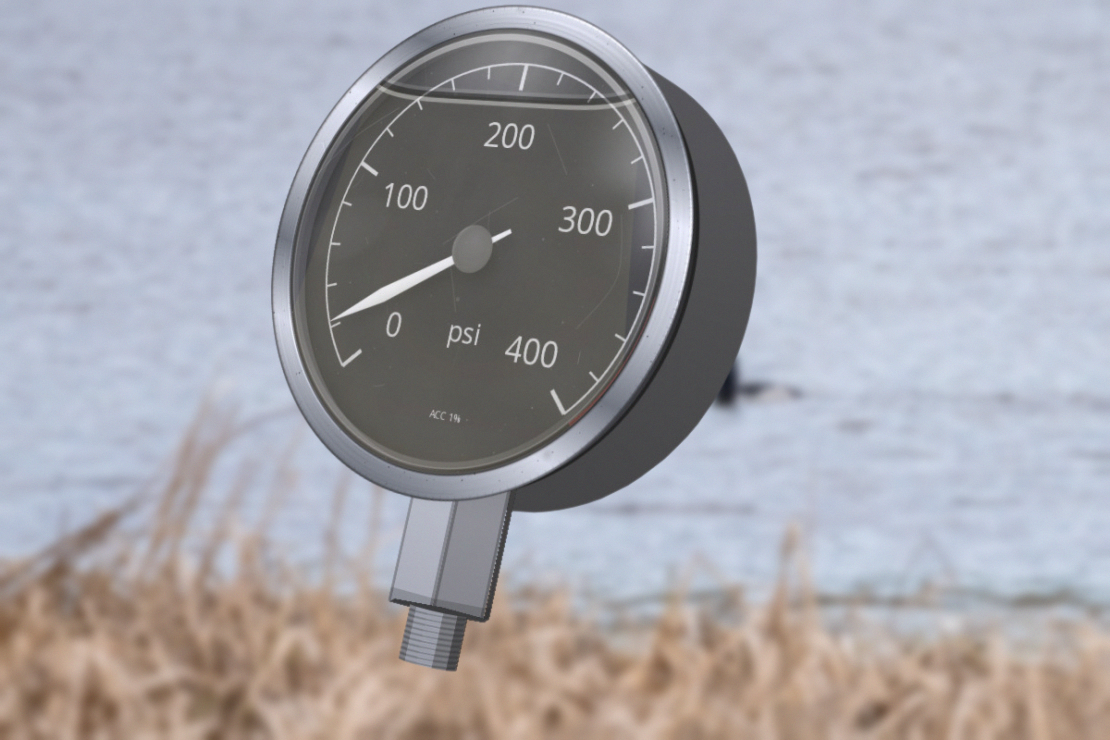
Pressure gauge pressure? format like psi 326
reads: psi 20
